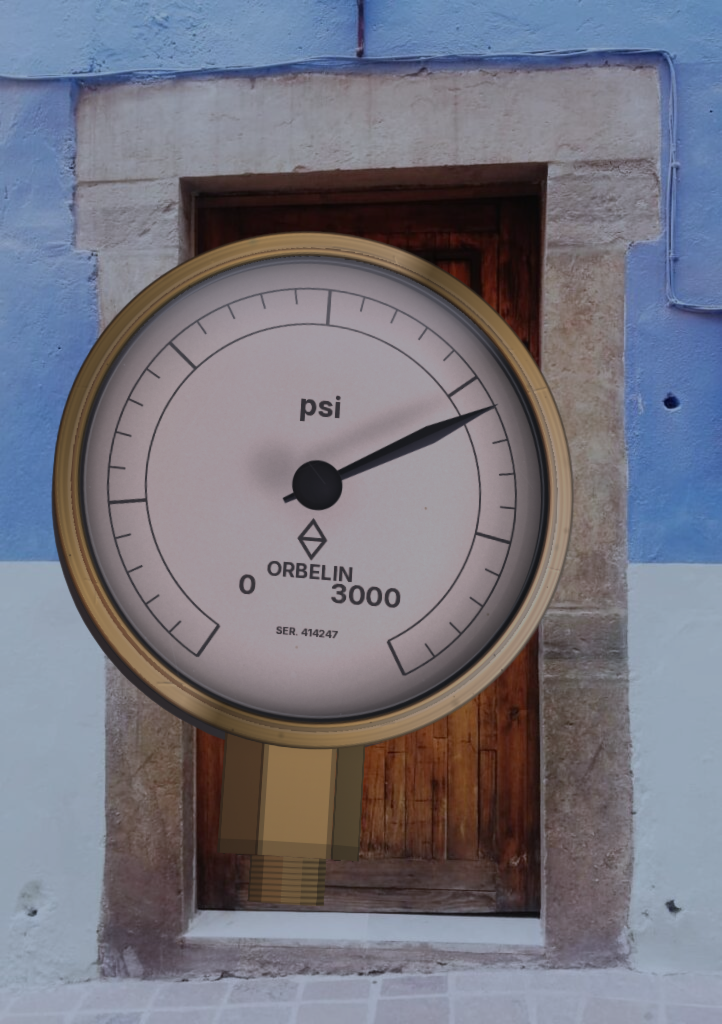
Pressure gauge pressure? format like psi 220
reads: psi 2100
